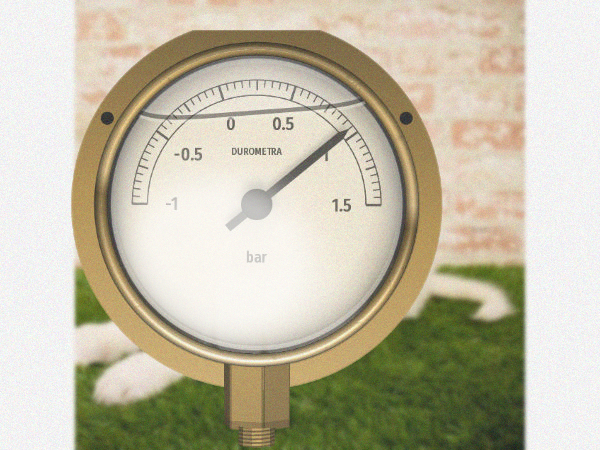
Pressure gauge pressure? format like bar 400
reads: bar 0.95
